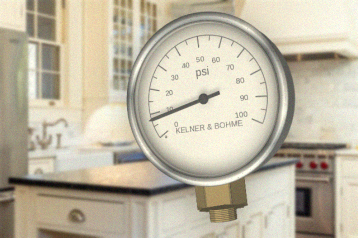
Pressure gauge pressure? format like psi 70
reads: psi 7.5
